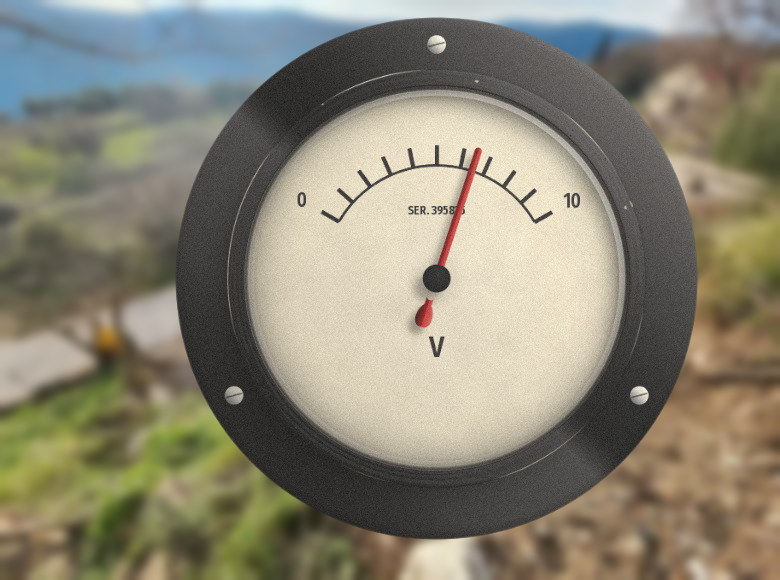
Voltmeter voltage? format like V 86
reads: V 6.5
